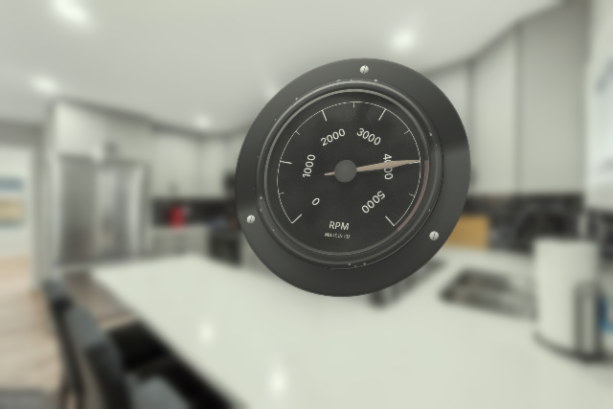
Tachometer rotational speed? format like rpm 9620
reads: rpm 4000
